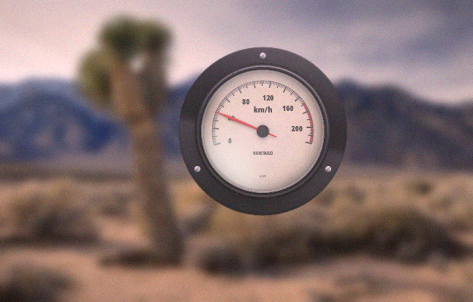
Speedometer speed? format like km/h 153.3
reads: km/h 40
